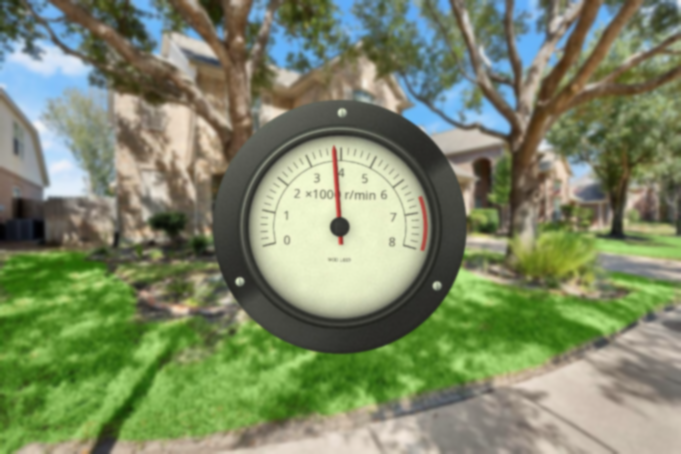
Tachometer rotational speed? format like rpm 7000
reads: rpm 3800
